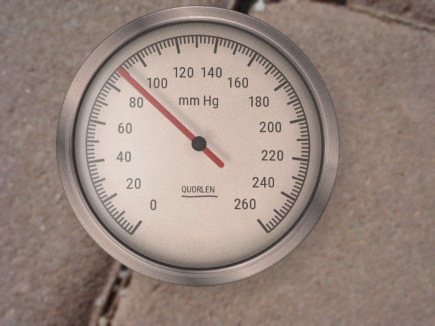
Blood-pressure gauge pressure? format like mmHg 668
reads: mmHg 88
